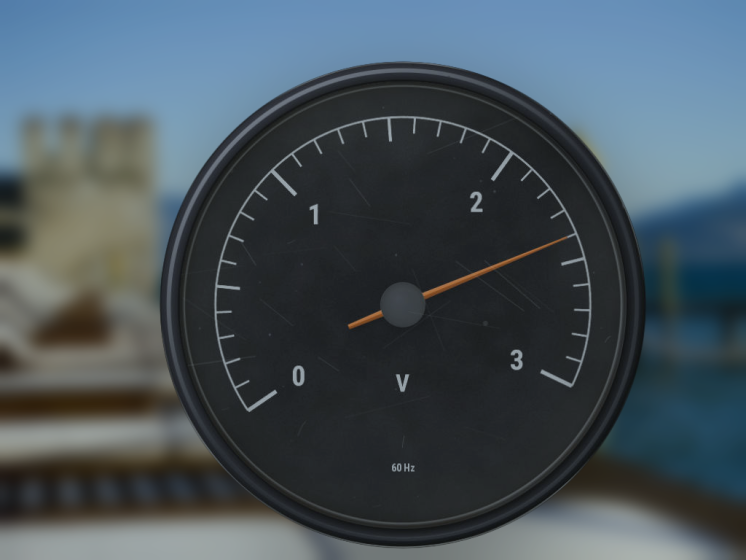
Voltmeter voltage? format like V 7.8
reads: V 2.4
